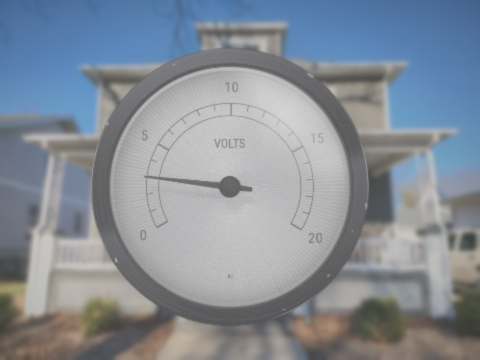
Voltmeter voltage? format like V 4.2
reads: V 3
